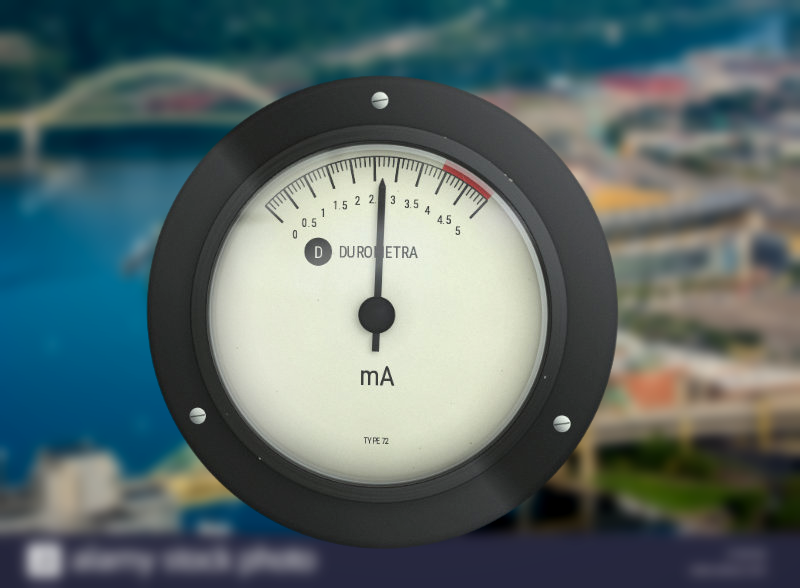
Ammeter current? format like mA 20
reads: mA 2.7
